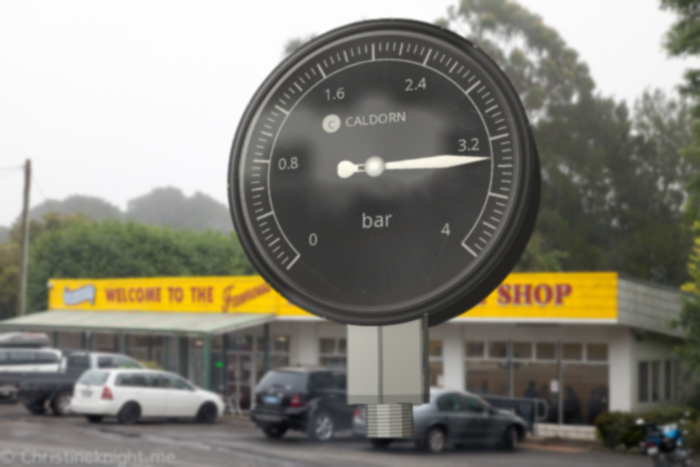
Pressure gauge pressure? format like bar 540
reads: bar 3.35
